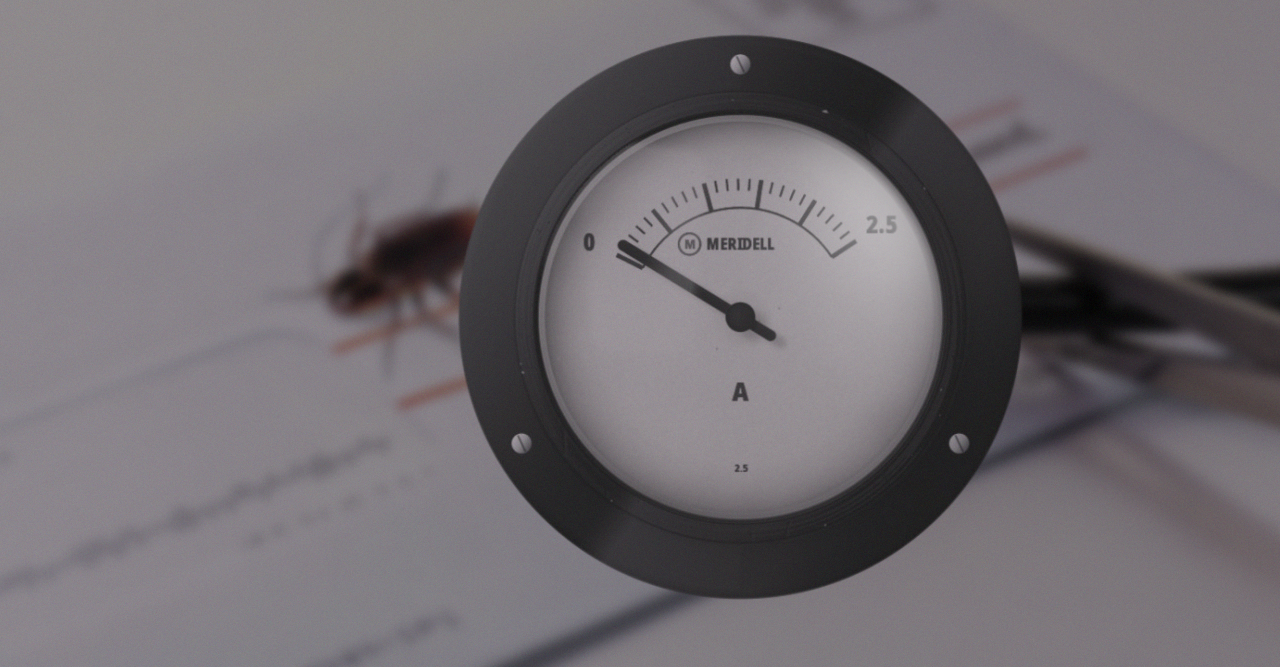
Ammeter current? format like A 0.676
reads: A 0.1
